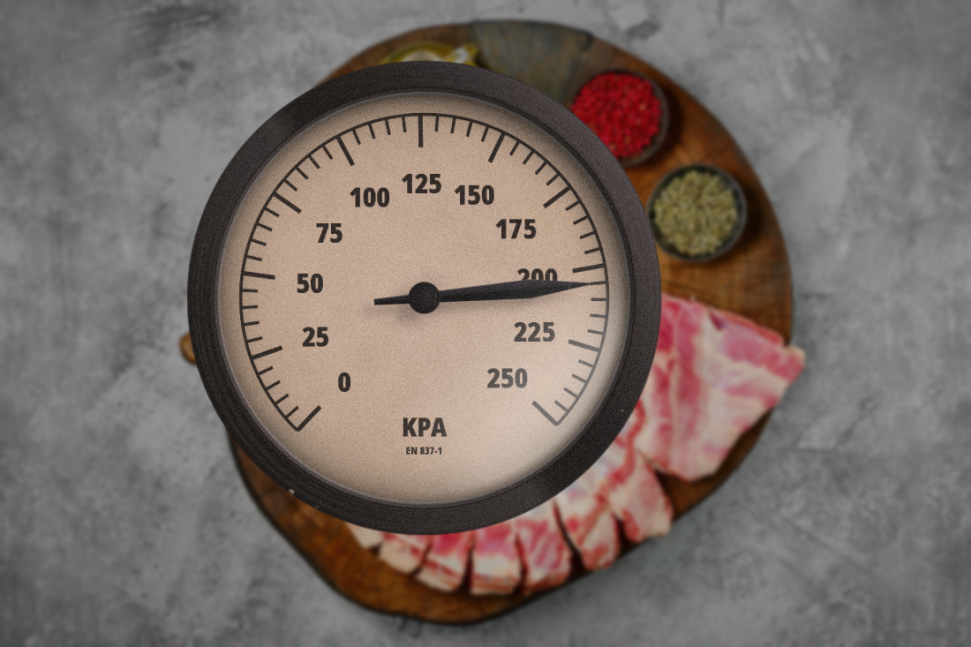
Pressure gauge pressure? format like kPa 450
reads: kPa 205
